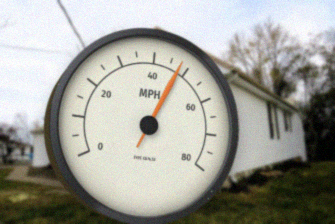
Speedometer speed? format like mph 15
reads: mph 47.5
